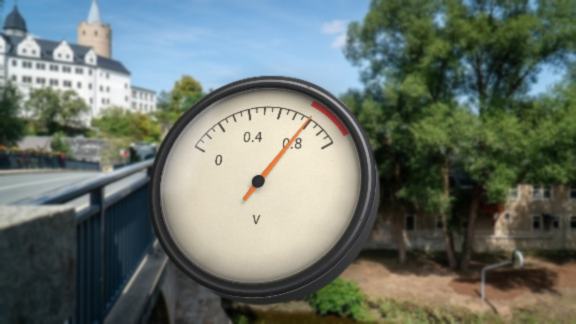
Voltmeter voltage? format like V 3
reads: V 0.8
